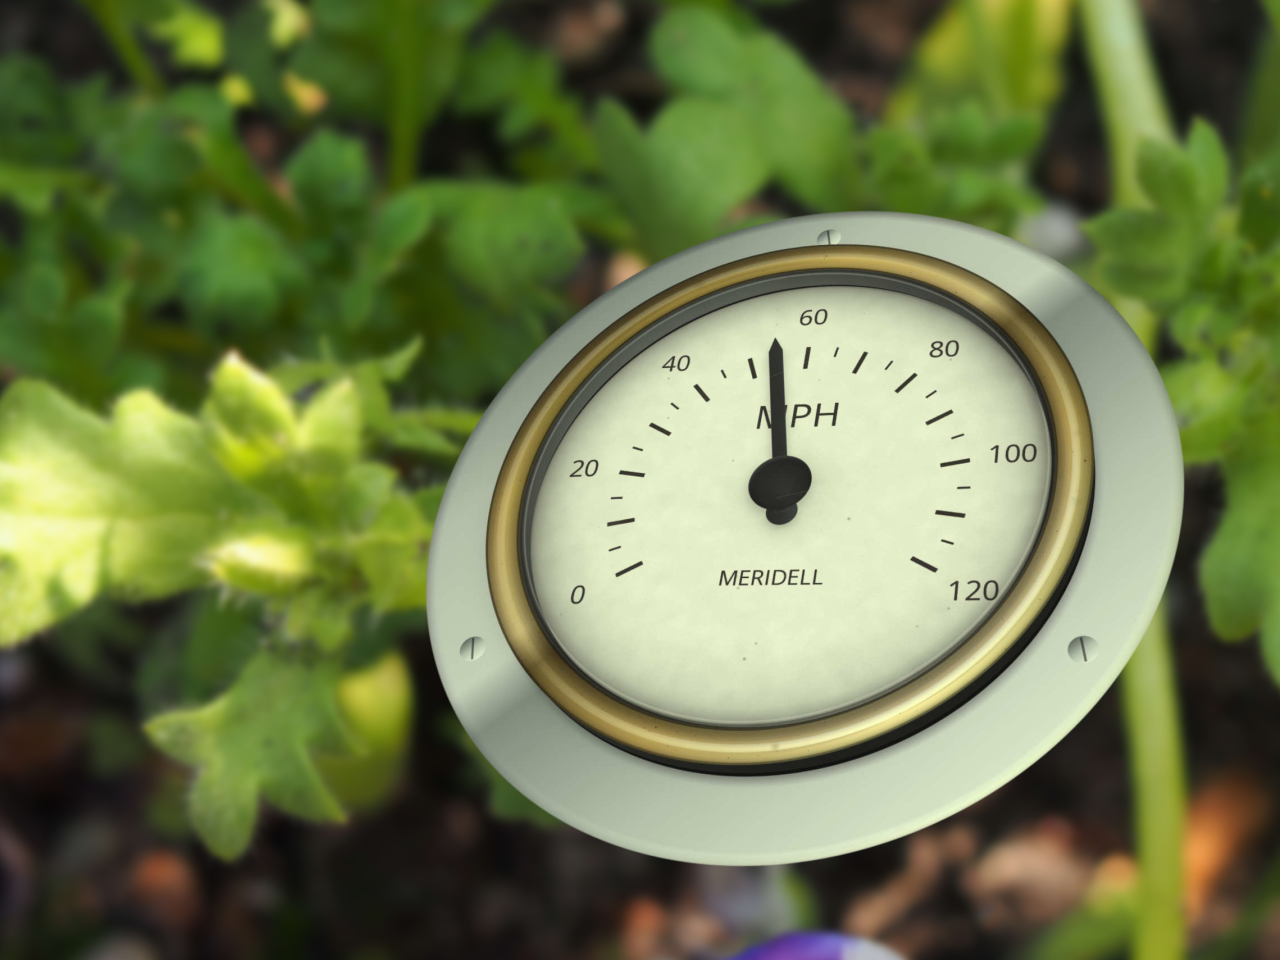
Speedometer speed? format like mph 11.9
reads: mph 55
